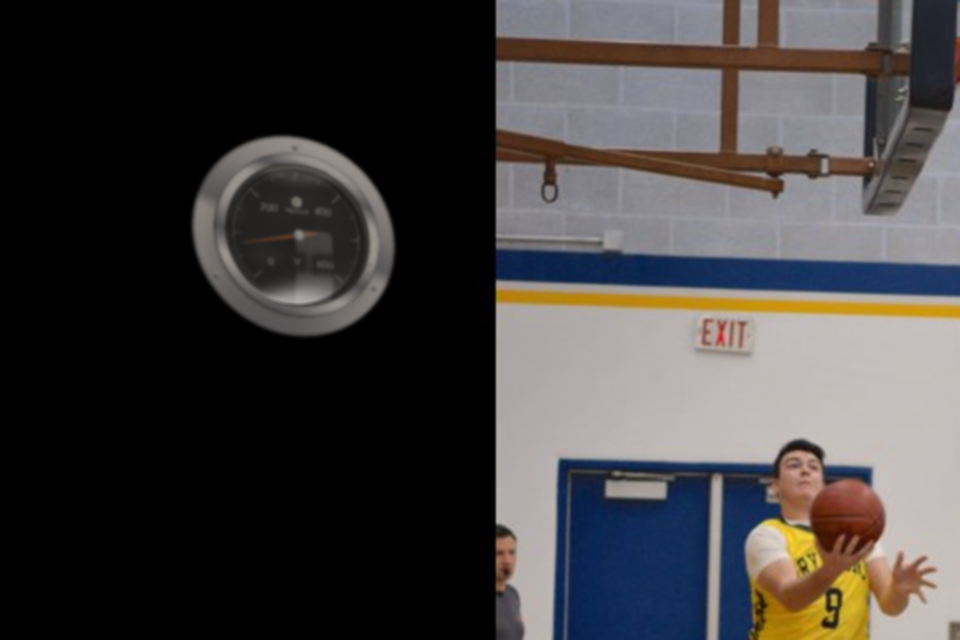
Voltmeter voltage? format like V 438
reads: V 75
